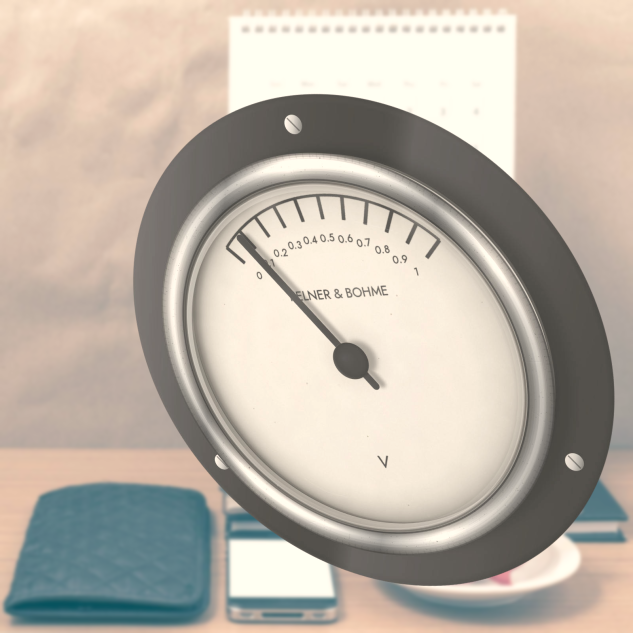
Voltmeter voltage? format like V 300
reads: V 0.1
